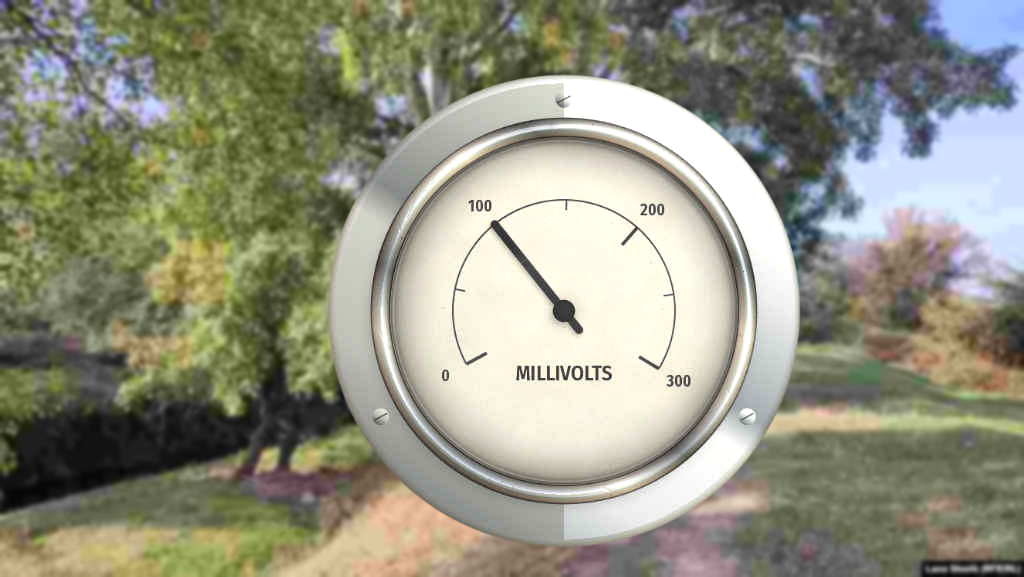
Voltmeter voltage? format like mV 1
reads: mV 100
